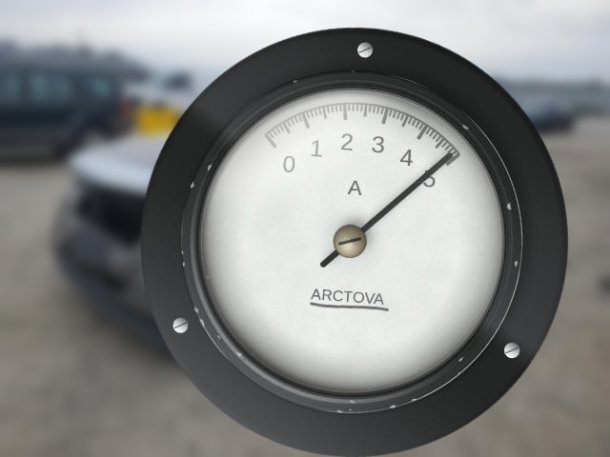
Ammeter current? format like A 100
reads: A 4.9
